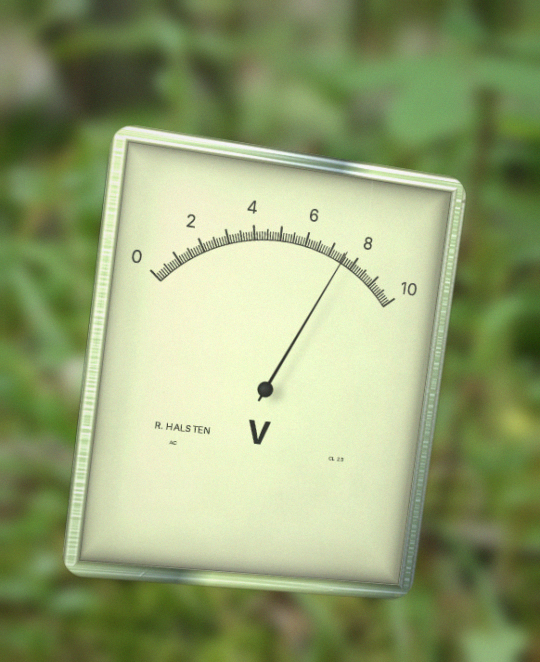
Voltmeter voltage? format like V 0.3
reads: V 7.5
